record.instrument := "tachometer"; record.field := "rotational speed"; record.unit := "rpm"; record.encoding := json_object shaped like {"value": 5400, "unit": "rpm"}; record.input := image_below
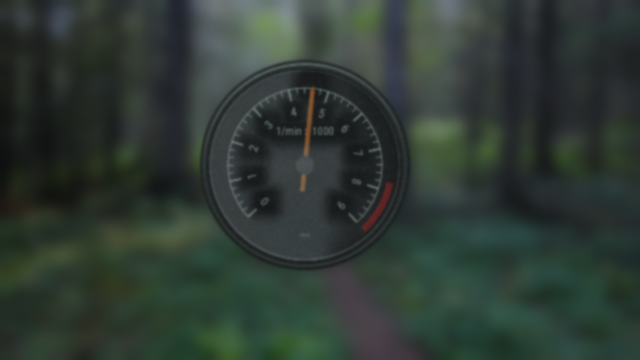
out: {"value": 4600, "unit": "rpm"}
